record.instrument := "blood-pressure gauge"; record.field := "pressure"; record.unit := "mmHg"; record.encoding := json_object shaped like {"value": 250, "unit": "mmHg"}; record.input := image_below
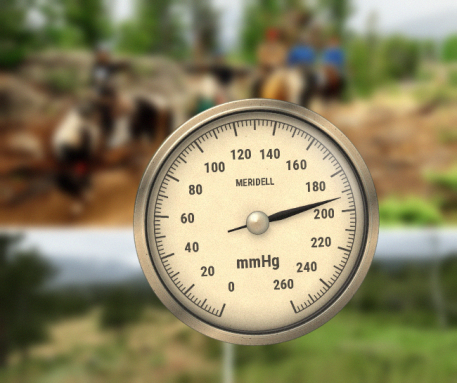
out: {"value": 192, "unit": "mmHg"}
